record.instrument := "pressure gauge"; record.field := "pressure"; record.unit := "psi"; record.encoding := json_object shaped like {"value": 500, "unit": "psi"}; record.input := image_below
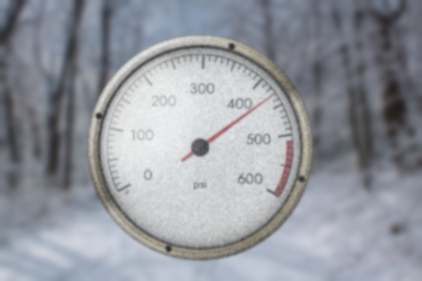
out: {"value": 430, "unit": "psi"}
